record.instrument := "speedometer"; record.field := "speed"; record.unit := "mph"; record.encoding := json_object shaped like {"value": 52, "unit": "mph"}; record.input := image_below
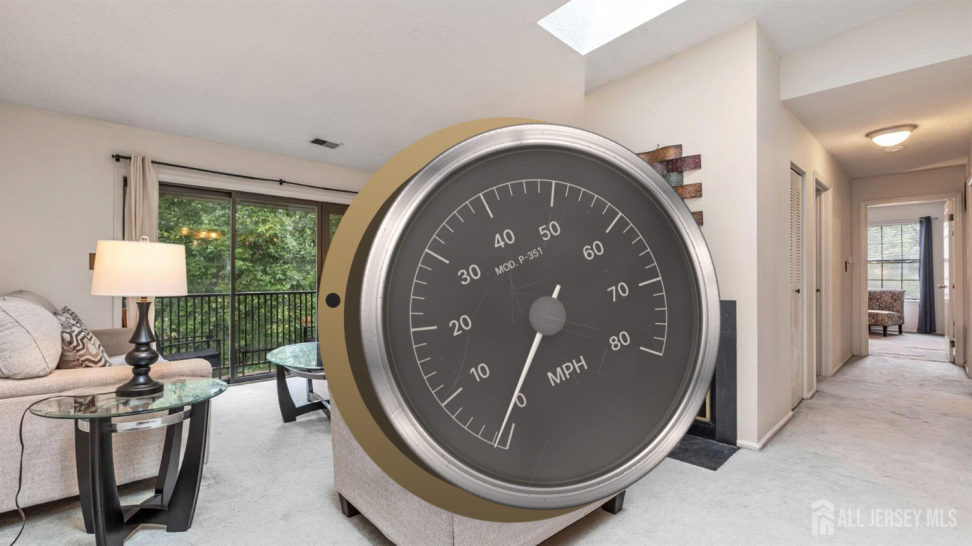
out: {"value": 2, "unit": "mph"}
